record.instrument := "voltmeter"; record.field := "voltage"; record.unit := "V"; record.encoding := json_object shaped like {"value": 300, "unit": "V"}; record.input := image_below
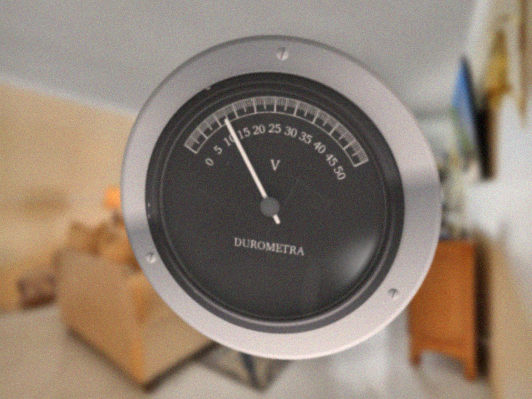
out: {"value": 12.5, "unit": "V"}
